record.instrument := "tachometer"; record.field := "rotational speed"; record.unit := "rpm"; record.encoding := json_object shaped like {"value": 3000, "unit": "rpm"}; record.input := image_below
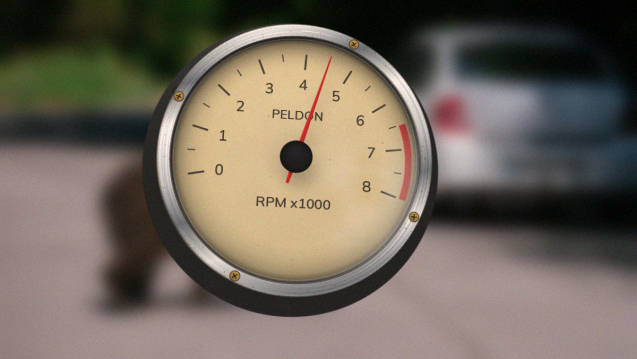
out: {"value": 4500, "unit": "rpm"}
